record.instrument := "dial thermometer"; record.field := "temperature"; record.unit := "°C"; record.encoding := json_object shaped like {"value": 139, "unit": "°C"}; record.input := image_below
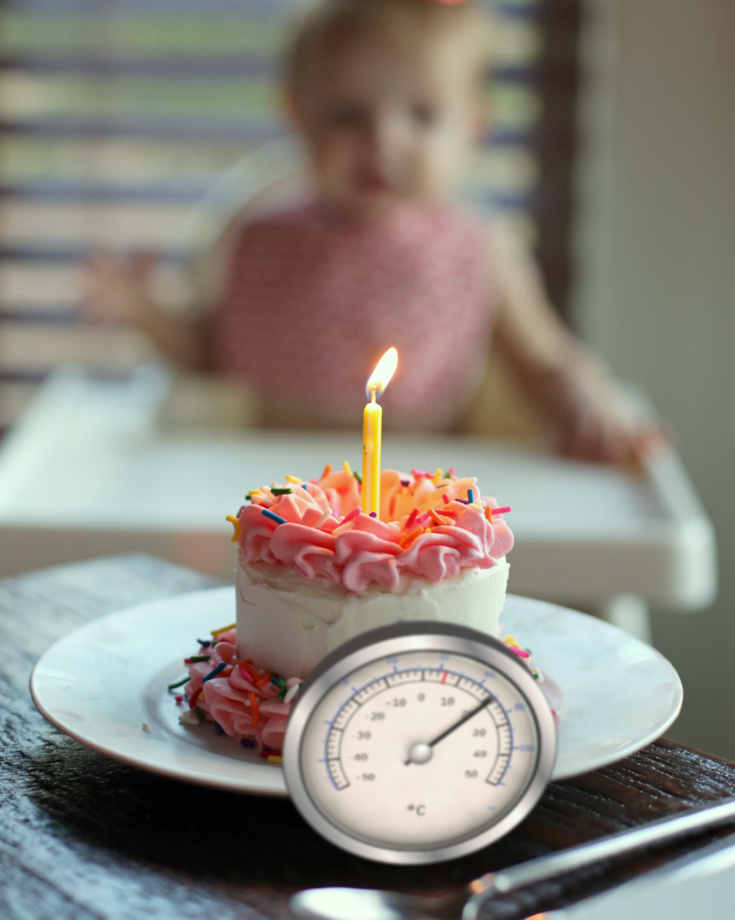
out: {"value": 20, "unit": "°C"}
